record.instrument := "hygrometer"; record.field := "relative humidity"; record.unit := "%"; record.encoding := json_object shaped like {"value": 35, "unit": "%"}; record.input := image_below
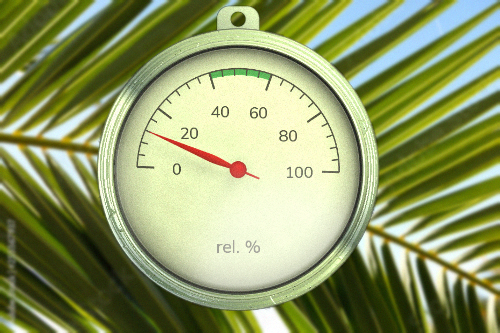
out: {"value": 12, "unit": "%"}
